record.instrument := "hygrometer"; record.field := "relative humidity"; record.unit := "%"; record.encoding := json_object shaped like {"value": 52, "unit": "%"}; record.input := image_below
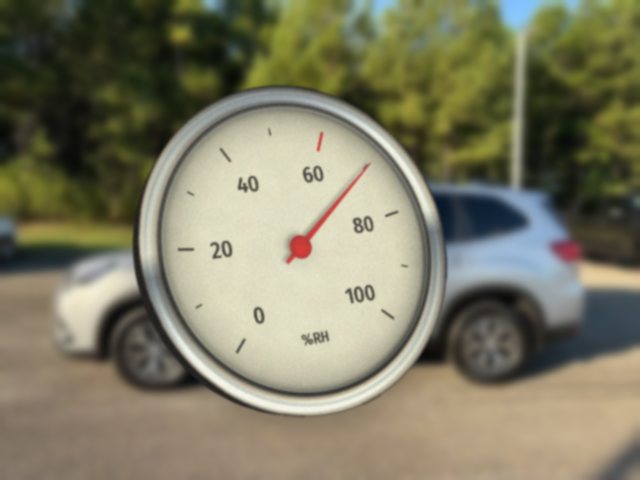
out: {"value": 70, "unit": "%"}
